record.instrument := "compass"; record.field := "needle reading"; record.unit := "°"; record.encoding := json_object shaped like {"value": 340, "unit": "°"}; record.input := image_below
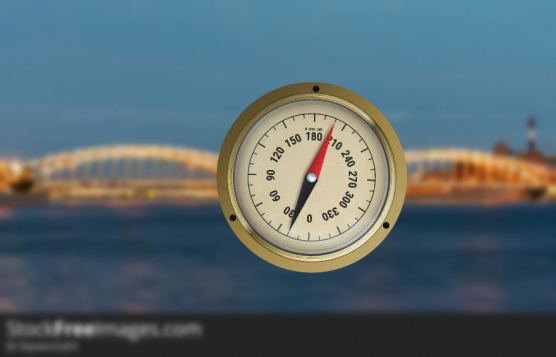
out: {"value": 200, "unit": "°"}
